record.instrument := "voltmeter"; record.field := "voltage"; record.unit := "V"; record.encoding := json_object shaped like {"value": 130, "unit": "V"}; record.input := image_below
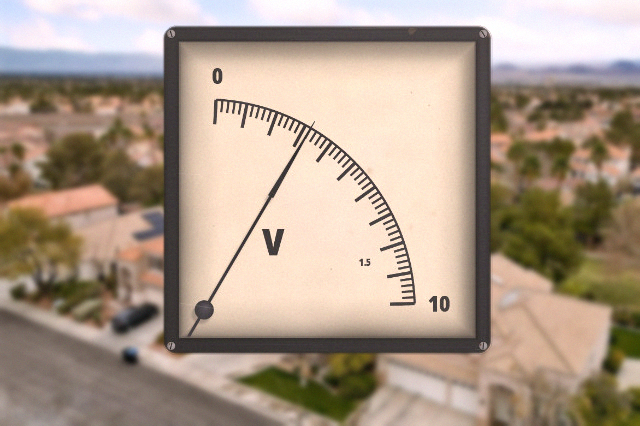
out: {"value": 3.2, "unit": "V"}
